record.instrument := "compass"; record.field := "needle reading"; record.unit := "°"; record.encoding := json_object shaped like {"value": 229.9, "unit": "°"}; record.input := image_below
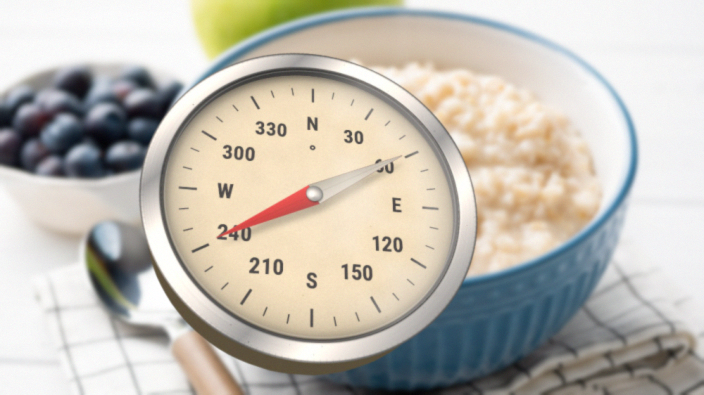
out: {"value": 240, "unit": "°"}
